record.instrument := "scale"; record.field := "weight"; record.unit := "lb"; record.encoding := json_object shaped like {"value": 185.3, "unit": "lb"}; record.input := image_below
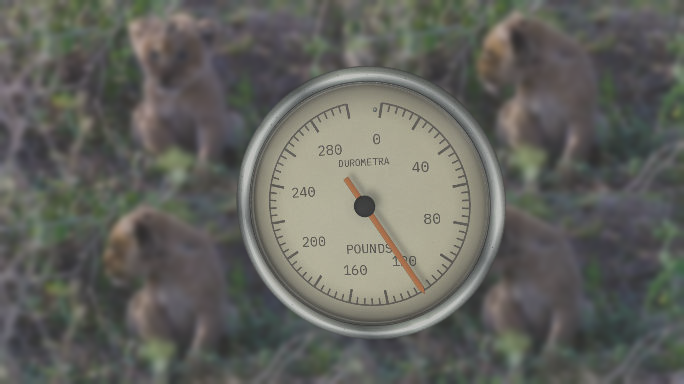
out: {"value": 120, "unit": "lb"}
